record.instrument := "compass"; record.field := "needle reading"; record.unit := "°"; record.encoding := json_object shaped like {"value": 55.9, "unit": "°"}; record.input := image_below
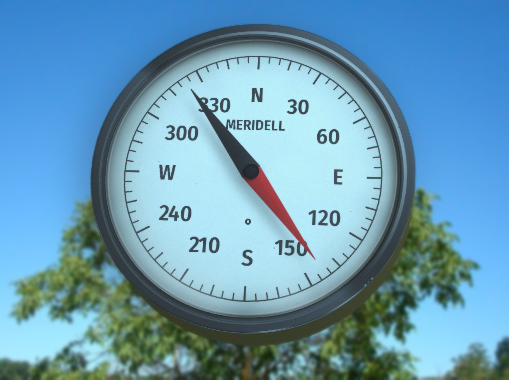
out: {"value": 142.5, "unit": "°"}
